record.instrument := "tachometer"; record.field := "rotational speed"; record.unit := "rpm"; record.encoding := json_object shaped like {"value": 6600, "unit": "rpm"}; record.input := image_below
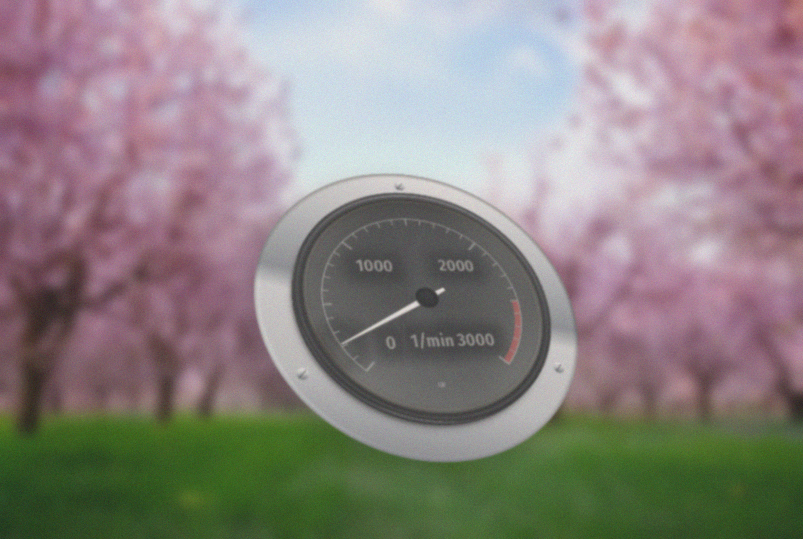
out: {"value": 200, "unit": "rpm"}
